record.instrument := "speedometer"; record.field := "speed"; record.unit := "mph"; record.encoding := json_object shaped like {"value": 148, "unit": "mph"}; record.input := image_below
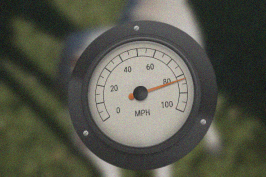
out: {"value": 82.5, "unit": "mph"}
